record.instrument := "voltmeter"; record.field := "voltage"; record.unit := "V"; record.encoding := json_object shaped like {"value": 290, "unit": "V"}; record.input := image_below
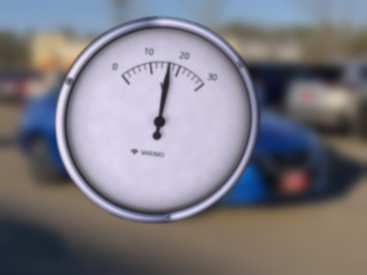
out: {"value": 16, "unit": "V"}
